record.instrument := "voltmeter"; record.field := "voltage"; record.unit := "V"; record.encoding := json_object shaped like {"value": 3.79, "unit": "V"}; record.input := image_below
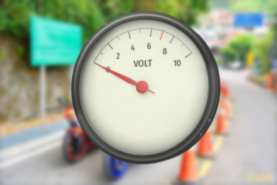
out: {"value": 0, "unit": "V"}
